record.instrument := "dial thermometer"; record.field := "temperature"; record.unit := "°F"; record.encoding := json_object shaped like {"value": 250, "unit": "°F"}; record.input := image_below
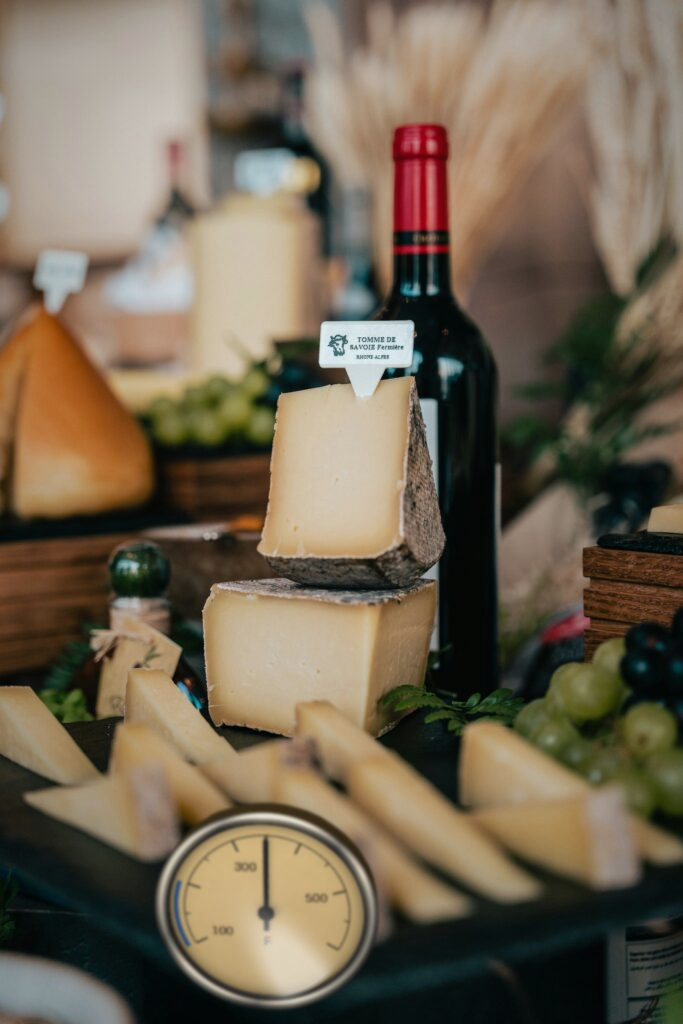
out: {"value": 350, "unit": "°F"}
